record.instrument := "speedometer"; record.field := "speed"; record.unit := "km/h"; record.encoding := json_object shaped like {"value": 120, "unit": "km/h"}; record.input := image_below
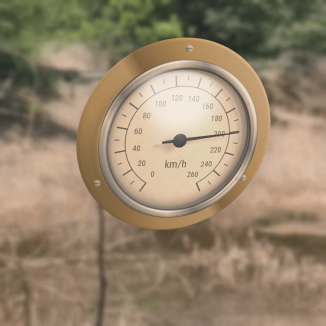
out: {"value": 200, "unit": "km/h"}
